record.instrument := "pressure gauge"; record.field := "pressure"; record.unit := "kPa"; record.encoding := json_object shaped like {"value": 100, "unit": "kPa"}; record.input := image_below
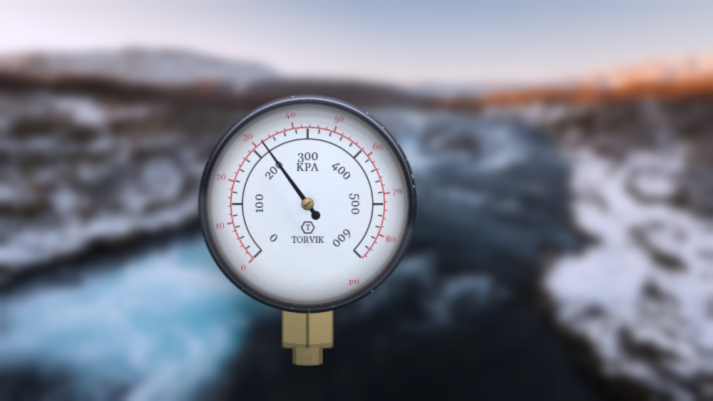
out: {"value": 220, "unit": "kPa"}
